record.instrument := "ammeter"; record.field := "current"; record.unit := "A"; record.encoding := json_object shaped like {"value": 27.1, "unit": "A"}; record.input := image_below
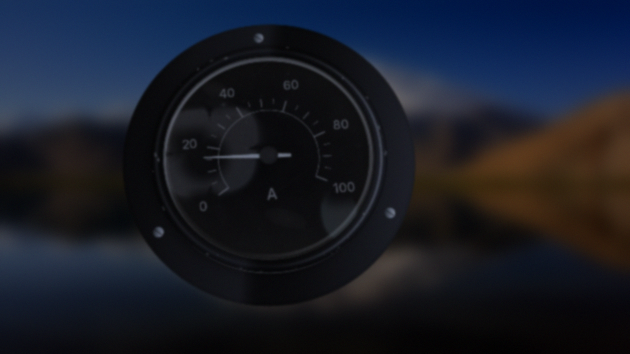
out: {"value": 15, "unit": "A"}
